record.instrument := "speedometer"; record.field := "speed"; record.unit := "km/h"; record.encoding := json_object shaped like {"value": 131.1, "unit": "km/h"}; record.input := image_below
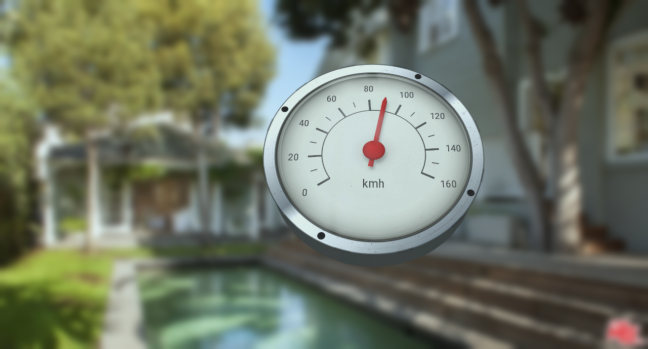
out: {"value": 90, "unit": "km/h"}
